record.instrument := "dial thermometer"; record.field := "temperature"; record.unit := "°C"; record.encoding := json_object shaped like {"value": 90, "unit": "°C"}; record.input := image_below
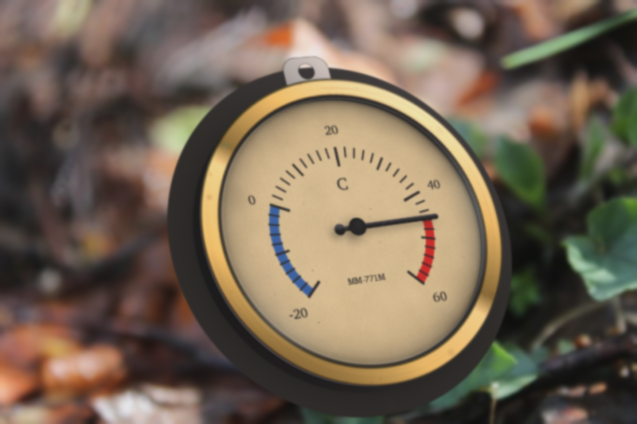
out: {"value": 46, "unit": "°C"}
